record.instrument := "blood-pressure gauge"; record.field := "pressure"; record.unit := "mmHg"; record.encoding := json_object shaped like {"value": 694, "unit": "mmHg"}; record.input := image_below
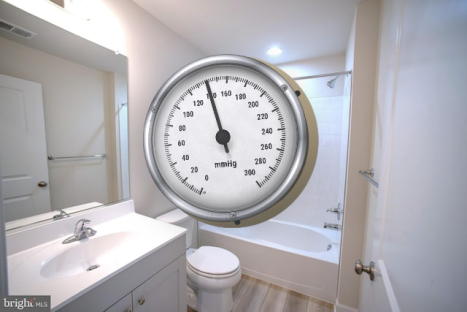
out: {"value": 140, "unit": "mmHg"}
